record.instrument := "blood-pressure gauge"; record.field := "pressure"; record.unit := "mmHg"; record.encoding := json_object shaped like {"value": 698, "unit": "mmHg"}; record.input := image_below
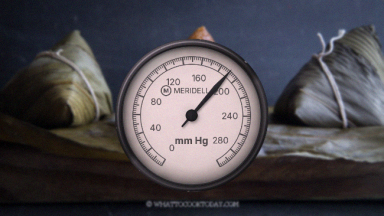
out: {"value": 190, "unit": "mmHg"}
